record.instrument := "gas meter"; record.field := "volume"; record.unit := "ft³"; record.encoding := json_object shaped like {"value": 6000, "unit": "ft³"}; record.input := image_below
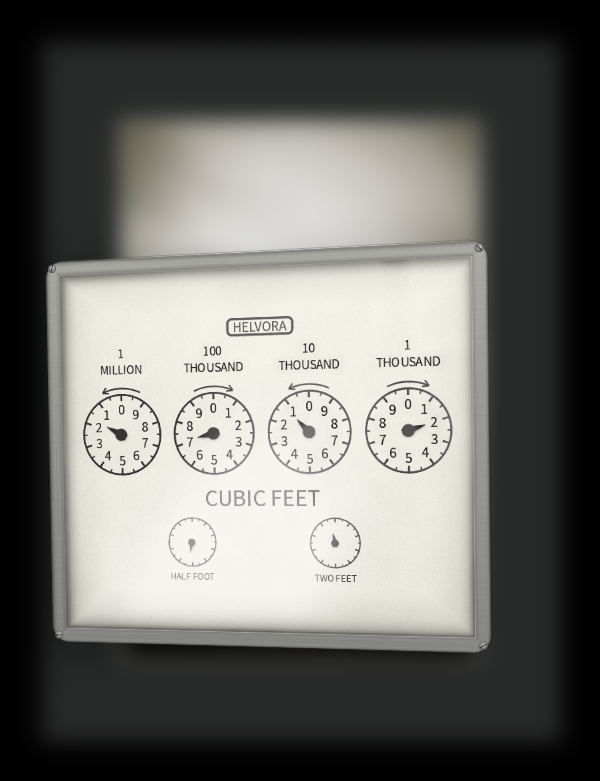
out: {"value": 171200, "unit": "ft³"}
